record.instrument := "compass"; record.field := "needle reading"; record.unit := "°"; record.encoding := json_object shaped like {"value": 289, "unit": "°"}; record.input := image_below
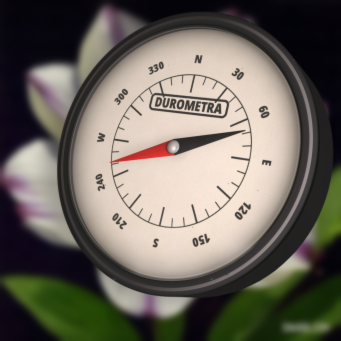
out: {"value": 250, "unit": "°"}
